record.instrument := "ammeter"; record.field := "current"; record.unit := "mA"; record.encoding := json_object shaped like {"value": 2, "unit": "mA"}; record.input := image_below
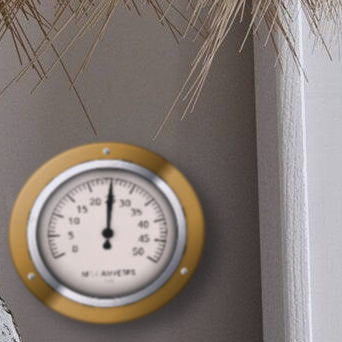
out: {"value": 25, "unit": "mA"}
